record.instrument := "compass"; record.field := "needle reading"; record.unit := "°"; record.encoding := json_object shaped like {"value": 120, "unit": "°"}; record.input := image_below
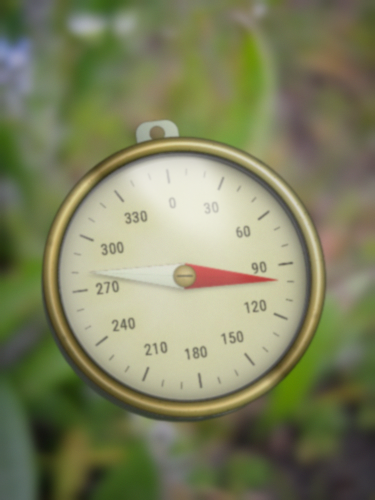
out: {"value": 100, "unit": "°"}
